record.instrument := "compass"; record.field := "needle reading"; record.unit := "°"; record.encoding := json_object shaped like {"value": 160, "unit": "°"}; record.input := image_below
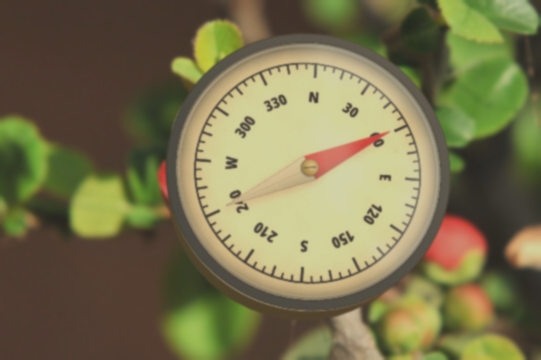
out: {"value": 60, "unit": "°"}
